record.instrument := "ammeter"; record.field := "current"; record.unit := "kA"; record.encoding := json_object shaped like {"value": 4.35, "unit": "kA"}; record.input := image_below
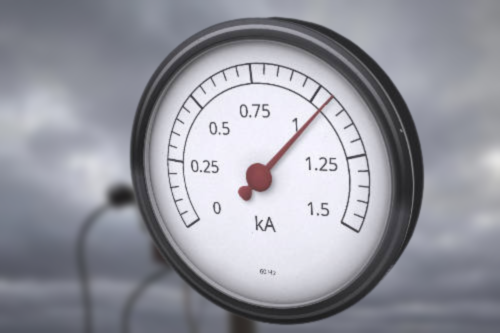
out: {"value": 1.05, "unit": "kA"}
